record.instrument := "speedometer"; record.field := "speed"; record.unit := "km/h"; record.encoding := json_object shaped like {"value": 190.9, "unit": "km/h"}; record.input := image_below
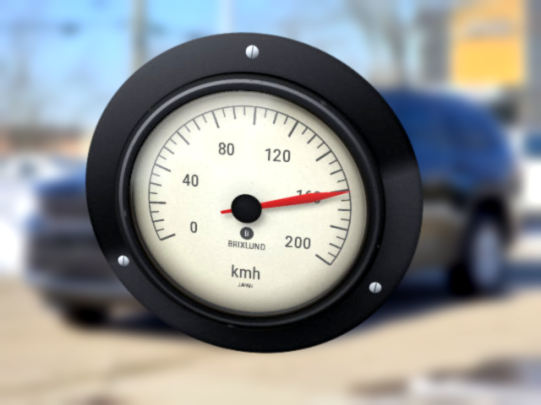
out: {"value": 160, "unit": "km/h"}
